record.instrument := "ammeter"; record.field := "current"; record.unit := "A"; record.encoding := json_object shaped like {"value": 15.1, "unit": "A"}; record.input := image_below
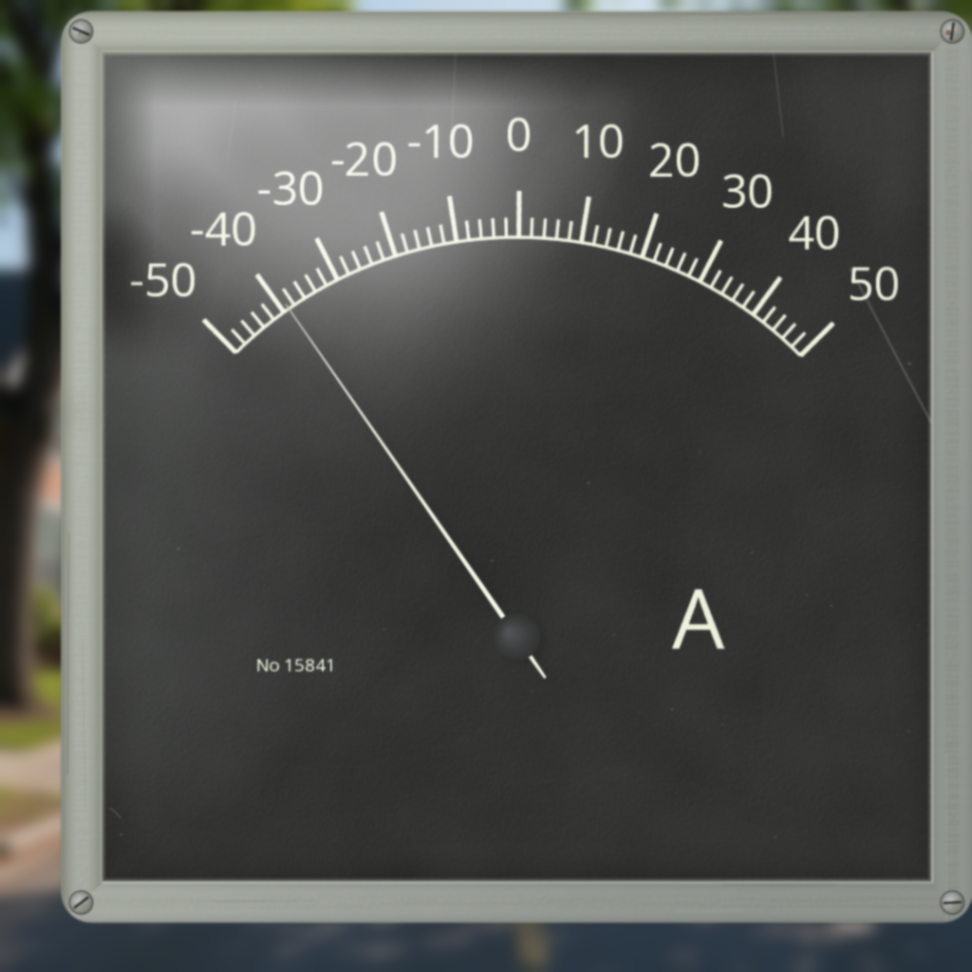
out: {"value": -39, "unit": "A"}
